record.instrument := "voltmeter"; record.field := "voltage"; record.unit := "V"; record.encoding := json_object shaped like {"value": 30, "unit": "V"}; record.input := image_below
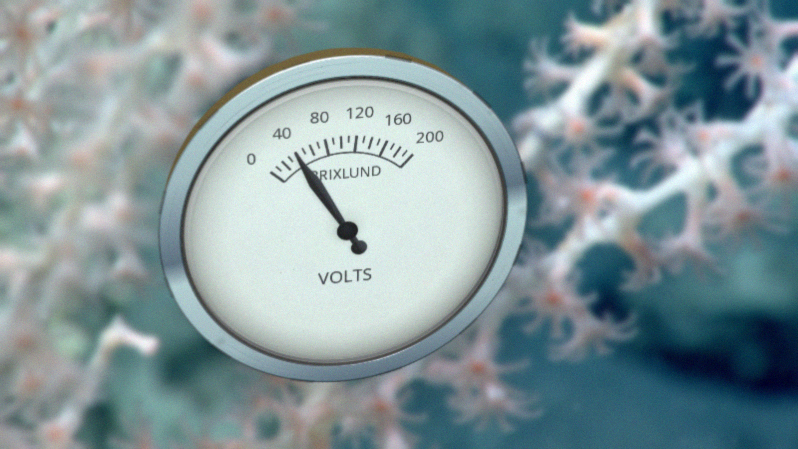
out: {"value": 40, "unit": "V"}
